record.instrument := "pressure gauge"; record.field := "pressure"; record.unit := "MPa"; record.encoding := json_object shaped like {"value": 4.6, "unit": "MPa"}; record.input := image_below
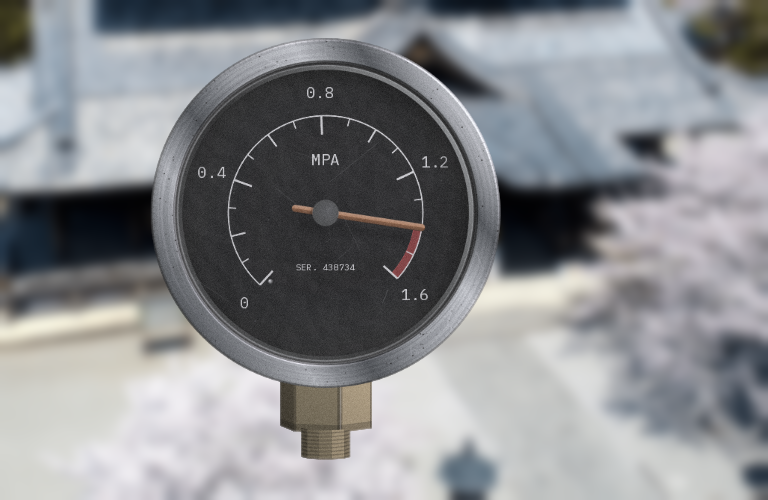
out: {"value": 1.4, "unit": "MPa"}
